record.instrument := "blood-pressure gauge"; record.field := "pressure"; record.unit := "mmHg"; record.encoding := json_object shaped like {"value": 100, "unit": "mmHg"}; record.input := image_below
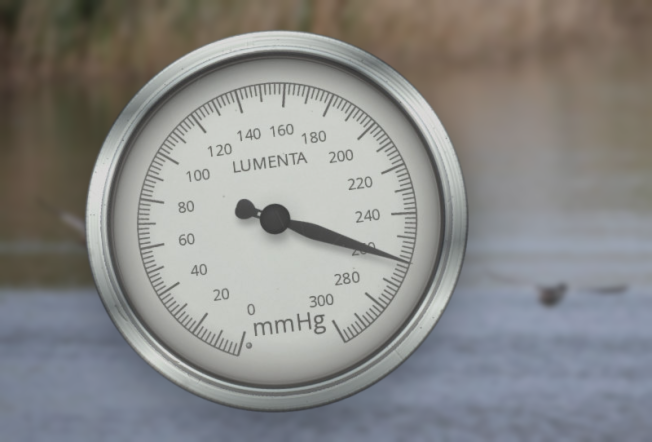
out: {"value": 260, "unit": "mmHg"}
